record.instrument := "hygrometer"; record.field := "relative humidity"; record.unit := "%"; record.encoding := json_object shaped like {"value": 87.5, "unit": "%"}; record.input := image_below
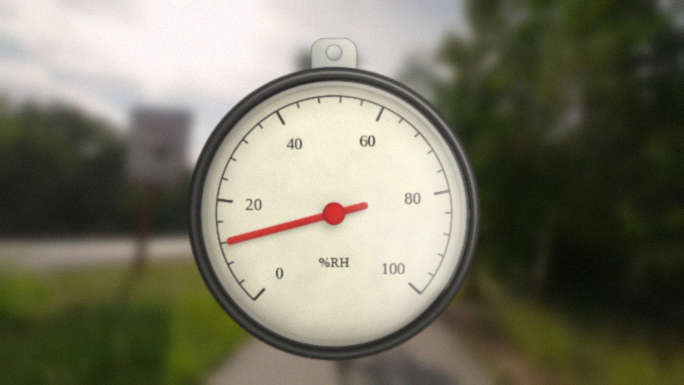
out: {"value": 12, "unit": "%"}
